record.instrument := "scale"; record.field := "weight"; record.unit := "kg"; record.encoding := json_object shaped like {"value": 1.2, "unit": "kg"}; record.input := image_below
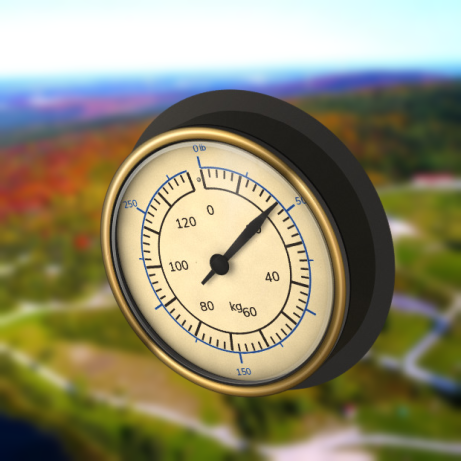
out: {"value": 20, "unit": "kg"}
